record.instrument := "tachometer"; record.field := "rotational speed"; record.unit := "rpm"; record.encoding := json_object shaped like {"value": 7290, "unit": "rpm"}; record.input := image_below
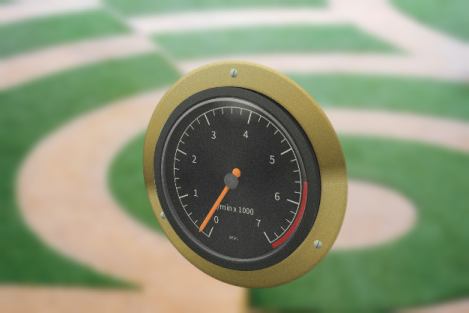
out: {"value": 200, "unit": "rpm"}
